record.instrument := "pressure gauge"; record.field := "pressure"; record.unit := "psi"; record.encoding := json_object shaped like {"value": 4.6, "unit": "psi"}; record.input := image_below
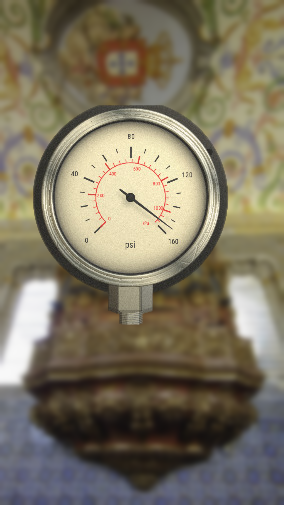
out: {"value": 155, "unit": "psi"}
